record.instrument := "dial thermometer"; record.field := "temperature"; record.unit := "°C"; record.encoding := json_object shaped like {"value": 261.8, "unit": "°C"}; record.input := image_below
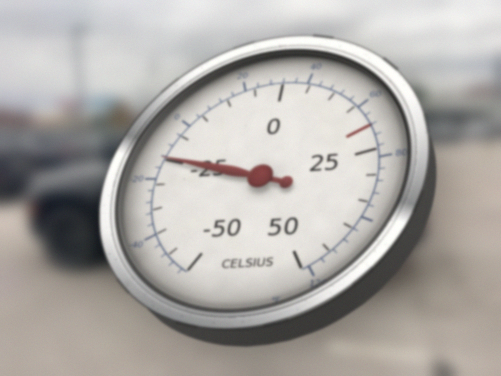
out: {"value": -25, "unit": "°C"}
